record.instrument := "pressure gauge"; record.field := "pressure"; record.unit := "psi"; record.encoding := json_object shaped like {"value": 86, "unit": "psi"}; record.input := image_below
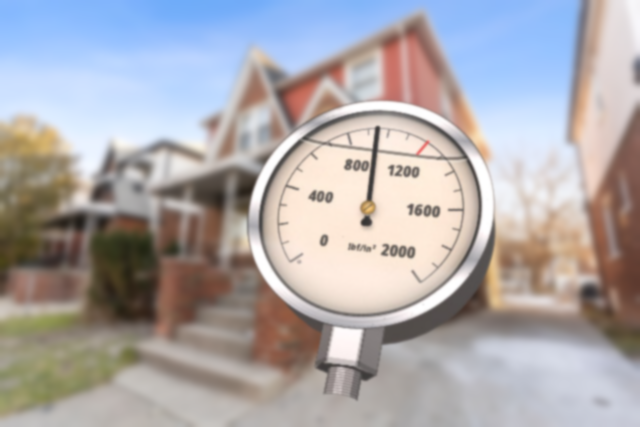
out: {"value": 950, "unit": "psi"}
